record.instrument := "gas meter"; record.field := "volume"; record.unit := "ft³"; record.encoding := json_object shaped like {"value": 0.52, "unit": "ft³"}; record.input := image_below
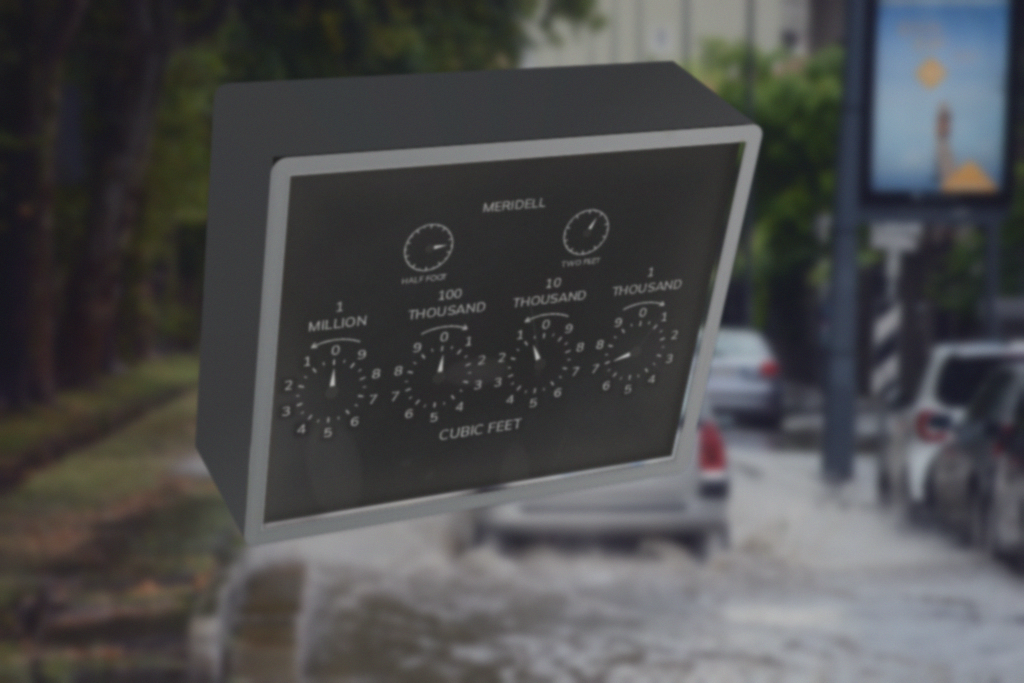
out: {"value": 700, "unit": "ft³"}
